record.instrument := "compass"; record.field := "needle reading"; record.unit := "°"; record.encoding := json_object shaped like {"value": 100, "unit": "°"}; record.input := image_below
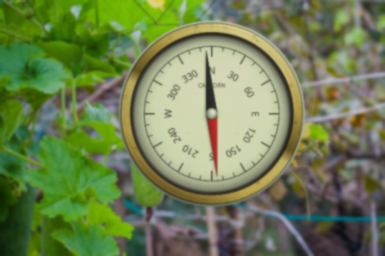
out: {"value": 175, "unit": "°"}
